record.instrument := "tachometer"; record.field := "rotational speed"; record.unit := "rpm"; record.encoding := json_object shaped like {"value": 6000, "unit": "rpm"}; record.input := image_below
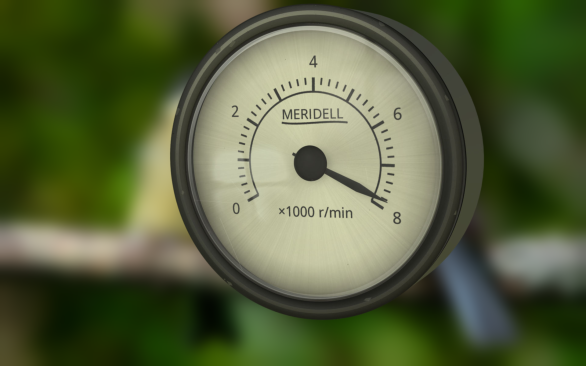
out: {"value": 7800, "unit": "rpm"}
